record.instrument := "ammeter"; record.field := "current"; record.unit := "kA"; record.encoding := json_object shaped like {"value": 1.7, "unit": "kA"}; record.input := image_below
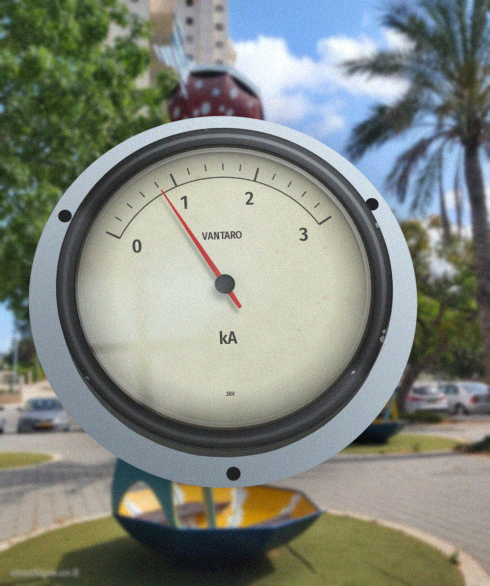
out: {"value": 0.8, "unit": "kA"}
